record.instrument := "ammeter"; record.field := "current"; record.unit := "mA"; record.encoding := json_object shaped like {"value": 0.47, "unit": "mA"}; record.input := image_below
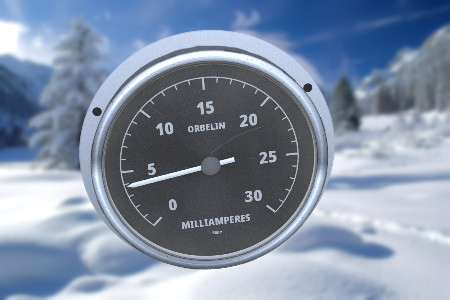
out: {"value": 4, "unit": "mA"}
